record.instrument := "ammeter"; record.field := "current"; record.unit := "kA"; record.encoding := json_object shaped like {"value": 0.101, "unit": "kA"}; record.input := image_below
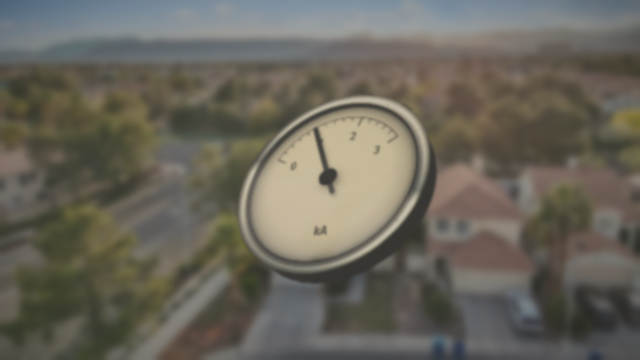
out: {"value": 1, "unit": "kA"}
